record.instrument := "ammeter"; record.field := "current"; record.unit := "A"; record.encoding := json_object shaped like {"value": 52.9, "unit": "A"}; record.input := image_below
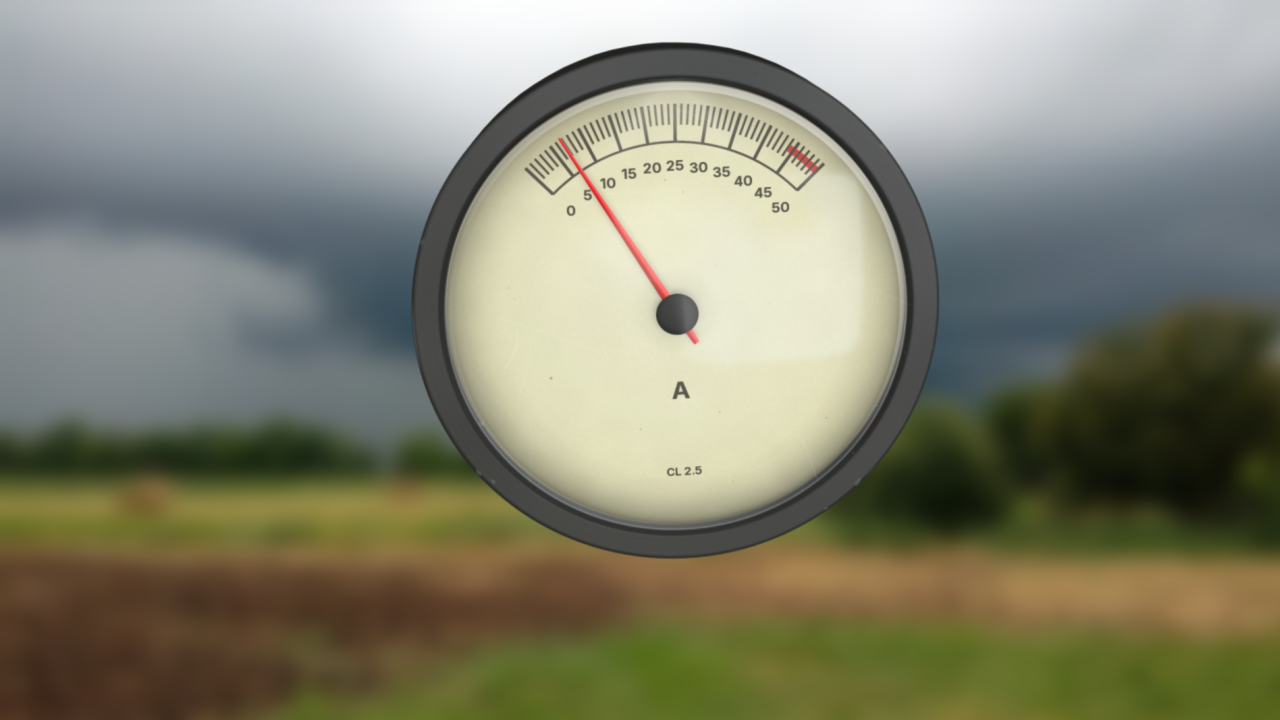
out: {"value": 7, "unit": "A"}
